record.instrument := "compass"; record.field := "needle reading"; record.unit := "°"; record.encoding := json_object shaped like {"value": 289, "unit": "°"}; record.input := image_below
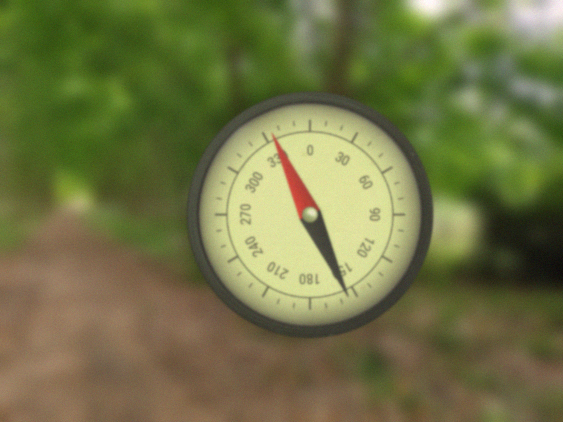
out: {"value": 335, "unit": "°"}
